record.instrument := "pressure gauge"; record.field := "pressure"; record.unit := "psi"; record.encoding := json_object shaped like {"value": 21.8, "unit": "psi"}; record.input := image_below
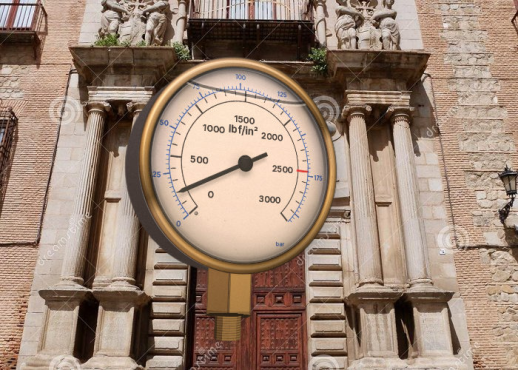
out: {"value": 200, "unit": "psi"}
